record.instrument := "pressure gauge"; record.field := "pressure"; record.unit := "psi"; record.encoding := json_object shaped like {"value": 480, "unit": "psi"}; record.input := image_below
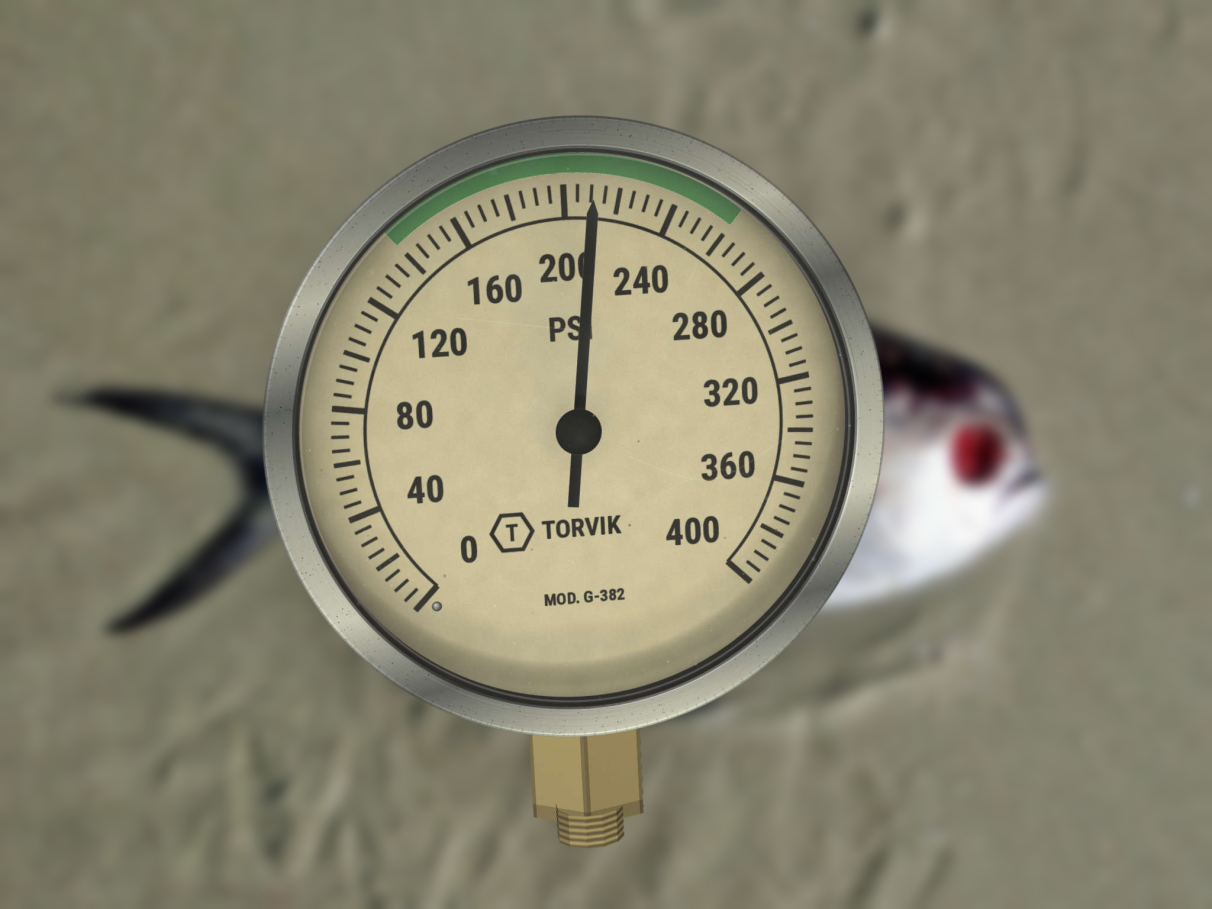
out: {"value": 210, "unit": "psi"}
